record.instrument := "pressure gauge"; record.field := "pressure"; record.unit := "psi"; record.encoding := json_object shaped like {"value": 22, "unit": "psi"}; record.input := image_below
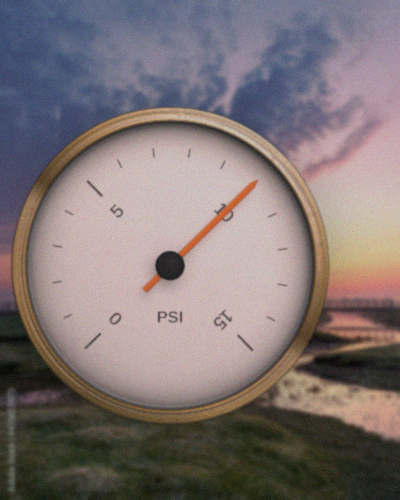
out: {"value": 10, "unit": "psi"}
